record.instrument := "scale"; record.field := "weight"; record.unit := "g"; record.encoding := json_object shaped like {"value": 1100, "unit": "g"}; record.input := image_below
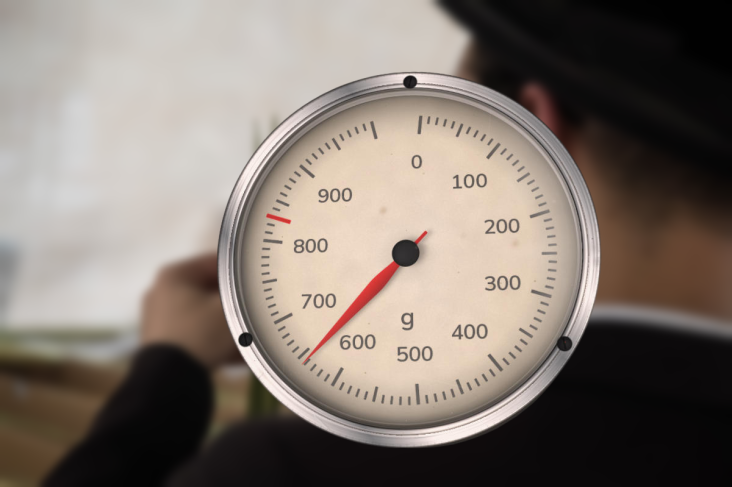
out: {"value": 640, "unit": "g"}
